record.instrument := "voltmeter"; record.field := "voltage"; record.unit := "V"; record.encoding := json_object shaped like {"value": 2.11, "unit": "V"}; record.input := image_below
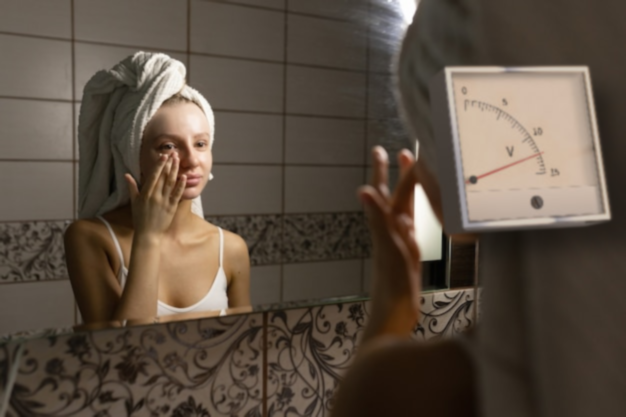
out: {"value": 12.5, "unit": "V"}
